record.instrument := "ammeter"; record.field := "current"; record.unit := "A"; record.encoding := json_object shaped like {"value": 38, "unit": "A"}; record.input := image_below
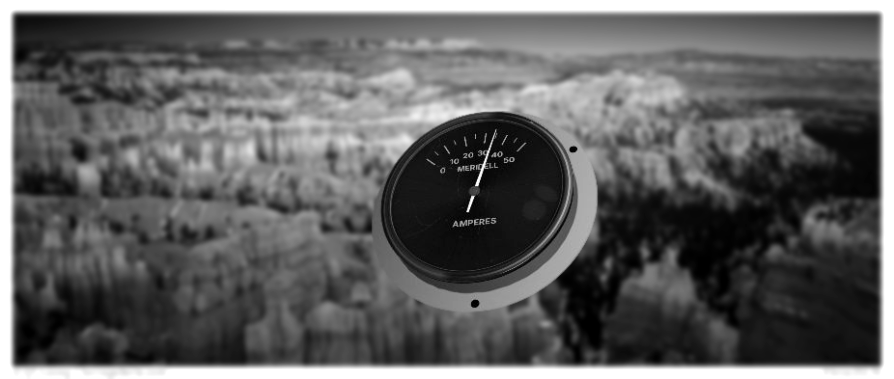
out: {"value": 35, "unit": "A"}
